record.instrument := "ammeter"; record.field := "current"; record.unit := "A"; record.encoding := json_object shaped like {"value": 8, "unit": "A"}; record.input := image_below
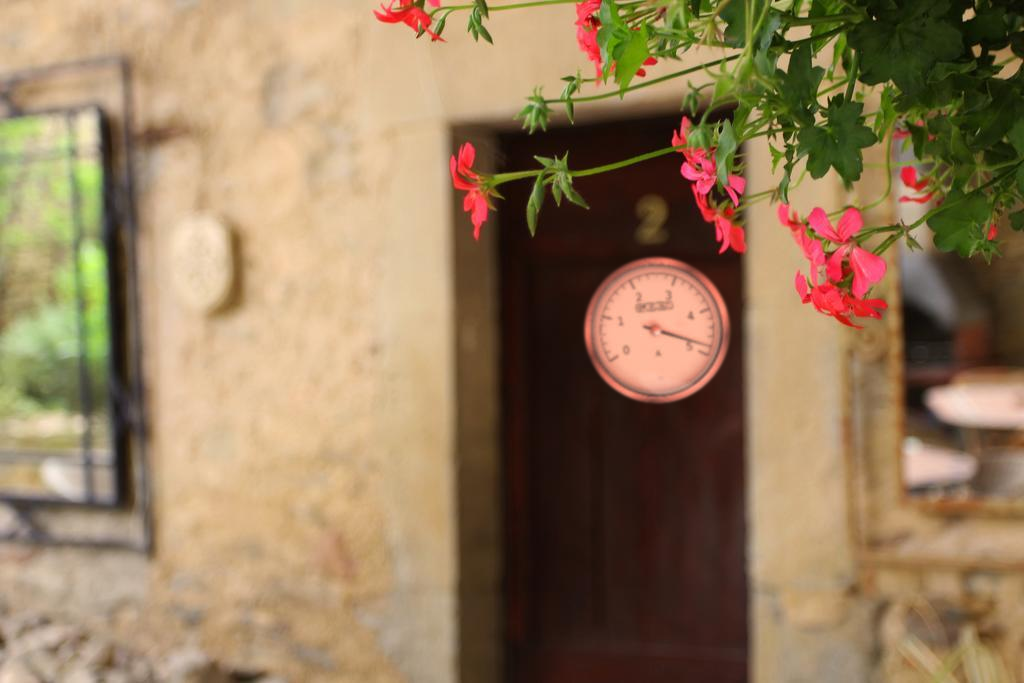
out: {"value": 4.8, "unit": "A"}
